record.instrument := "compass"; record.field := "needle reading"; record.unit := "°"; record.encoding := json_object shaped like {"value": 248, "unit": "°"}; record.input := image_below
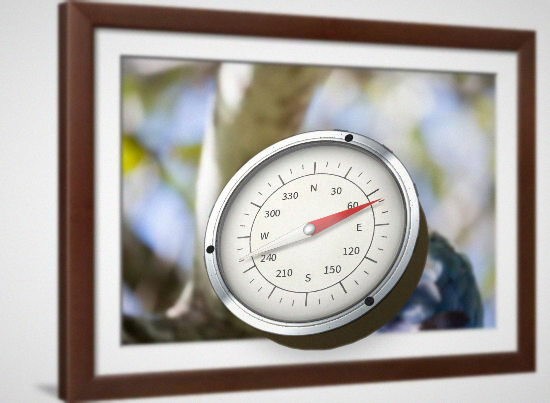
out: {"value": 70, "unit": "°"}
